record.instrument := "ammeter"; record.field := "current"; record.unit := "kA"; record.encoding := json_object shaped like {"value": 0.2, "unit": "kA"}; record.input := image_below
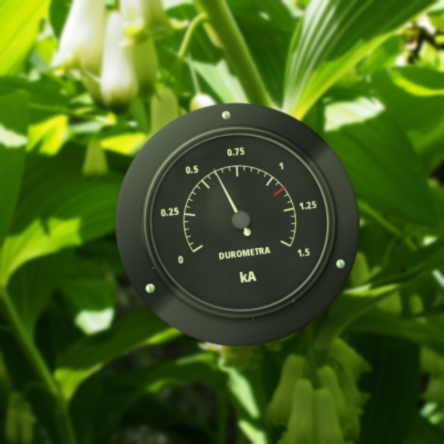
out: {"value": 0.6, "unit": "kA"}
